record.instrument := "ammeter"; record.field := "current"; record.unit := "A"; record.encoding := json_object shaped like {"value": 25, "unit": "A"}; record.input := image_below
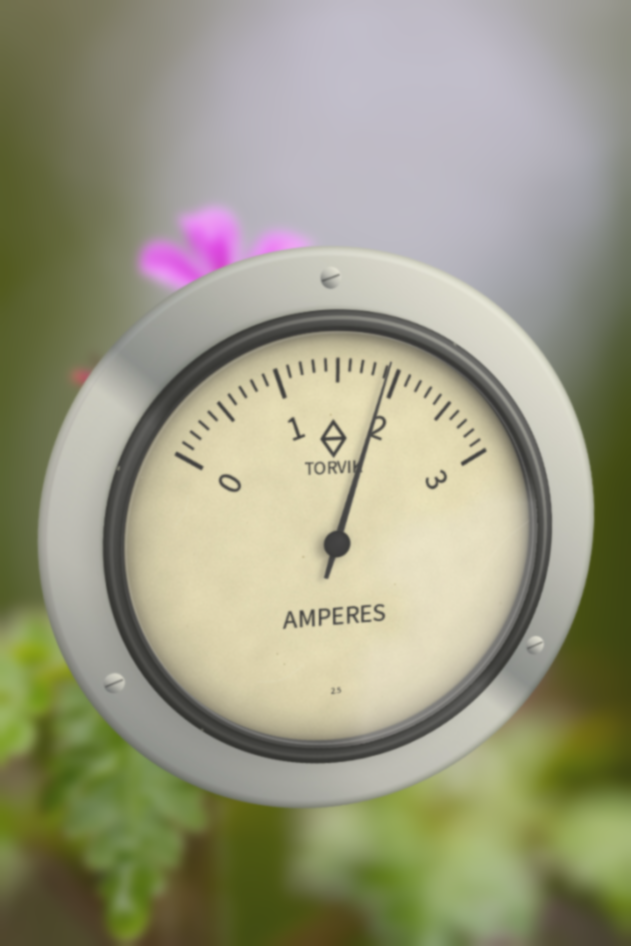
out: {"value": 1.9, "unit": "A"}
